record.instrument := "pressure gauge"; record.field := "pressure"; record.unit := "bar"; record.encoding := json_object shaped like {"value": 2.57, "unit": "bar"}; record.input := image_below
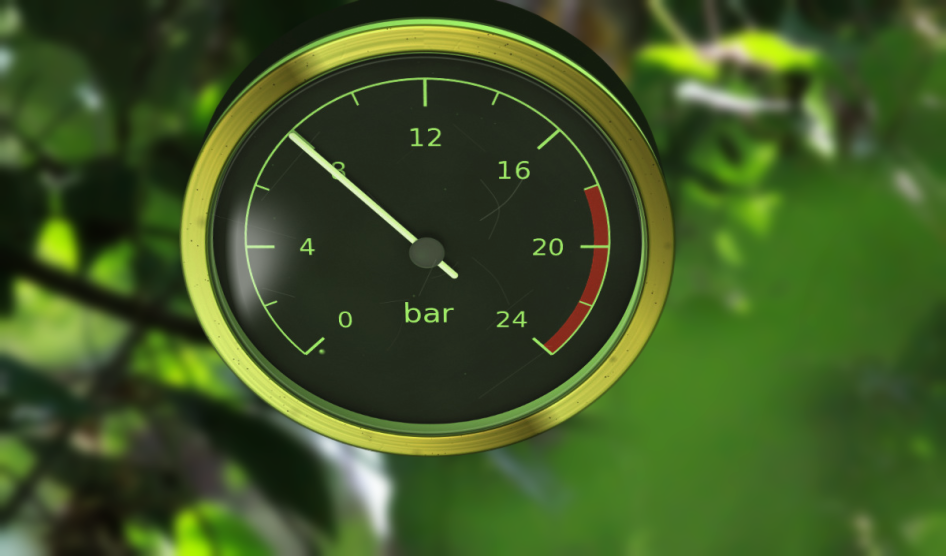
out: {"value": 8, "unit": "bar"}
